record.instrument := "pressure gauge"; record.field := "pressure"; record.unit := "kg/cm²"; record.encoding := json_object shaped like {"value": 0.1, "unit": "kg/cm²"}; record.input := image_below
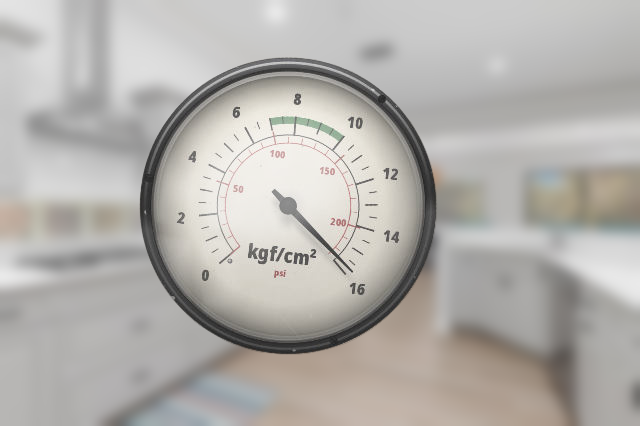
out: {"value": 15.75, "unit": "kg/cm²"}
